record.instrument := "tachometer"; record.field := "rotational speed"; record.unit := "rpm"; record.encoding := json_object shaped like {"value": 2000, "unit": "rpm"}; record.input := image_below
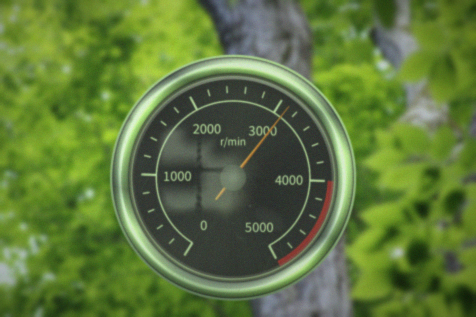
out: {"value": 3100, "unit": "rpm"}
